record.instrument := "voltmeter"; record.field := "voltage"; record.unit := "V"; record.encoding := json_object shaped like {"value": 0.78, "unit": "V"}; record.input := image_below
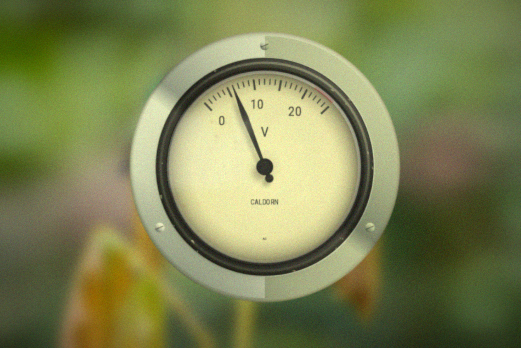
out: {"value": 6, "unit": "V"}
